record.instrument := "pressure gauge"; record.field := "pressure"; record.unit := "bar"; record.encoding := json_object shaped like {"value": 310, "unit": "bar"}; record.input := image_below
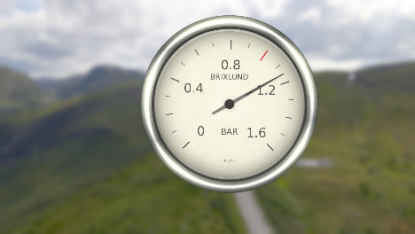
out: {"value": 1.15, "unit": "bar"}
